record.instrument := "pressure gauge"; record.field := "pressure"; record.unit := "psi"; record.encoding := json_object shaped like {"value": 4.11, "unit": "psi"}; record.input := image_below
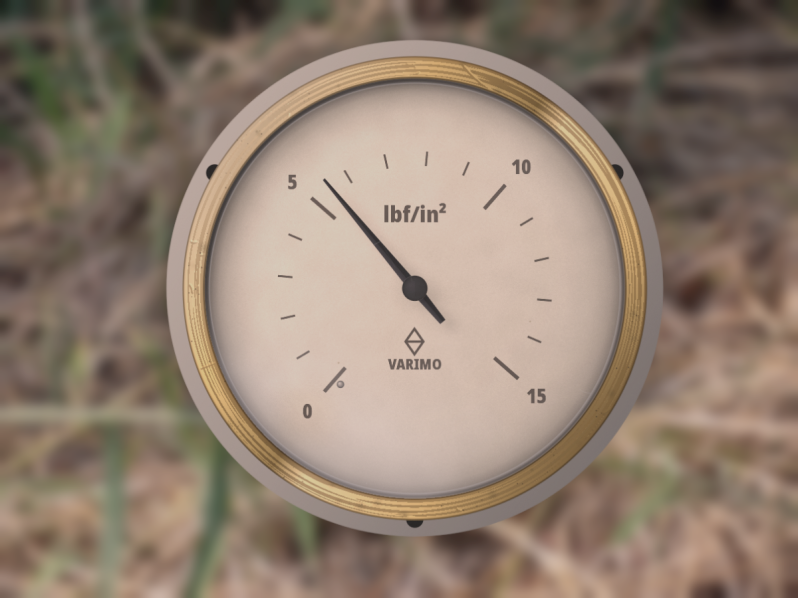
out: {"value": 5.5, "unit": "psi"}
